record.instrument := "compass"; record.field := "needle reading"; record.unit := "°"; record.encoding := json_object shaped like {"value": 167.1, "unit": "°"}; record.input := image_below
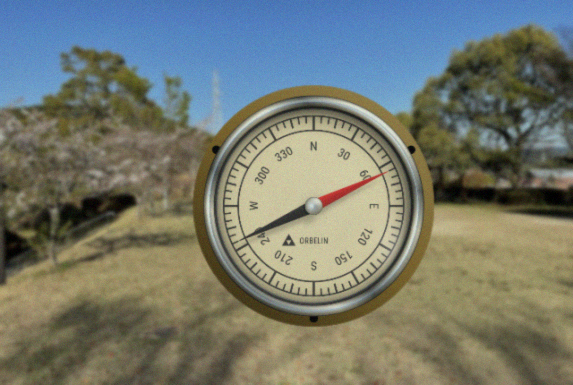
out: {"value": 65, "unit": "°"}
